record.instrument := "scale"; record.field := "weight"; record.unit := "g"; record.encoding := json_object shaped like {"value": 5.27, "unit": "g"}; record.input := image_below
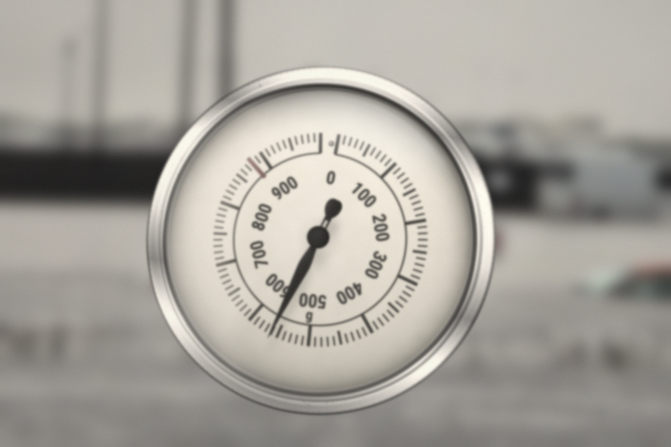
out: {"value": 560, "unit": "g"}
